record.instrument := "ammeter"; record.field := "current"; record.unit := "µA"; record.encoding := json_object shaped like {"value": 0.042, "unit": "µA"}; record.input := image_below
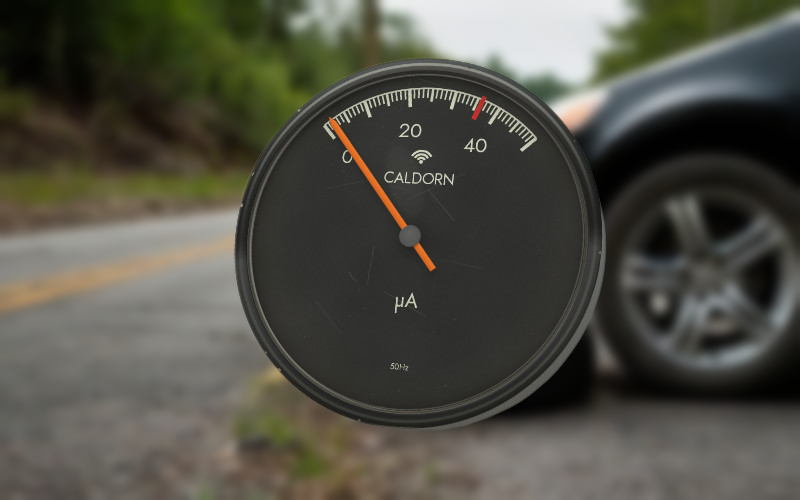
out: {"value": 2, "unit": "µA"}
